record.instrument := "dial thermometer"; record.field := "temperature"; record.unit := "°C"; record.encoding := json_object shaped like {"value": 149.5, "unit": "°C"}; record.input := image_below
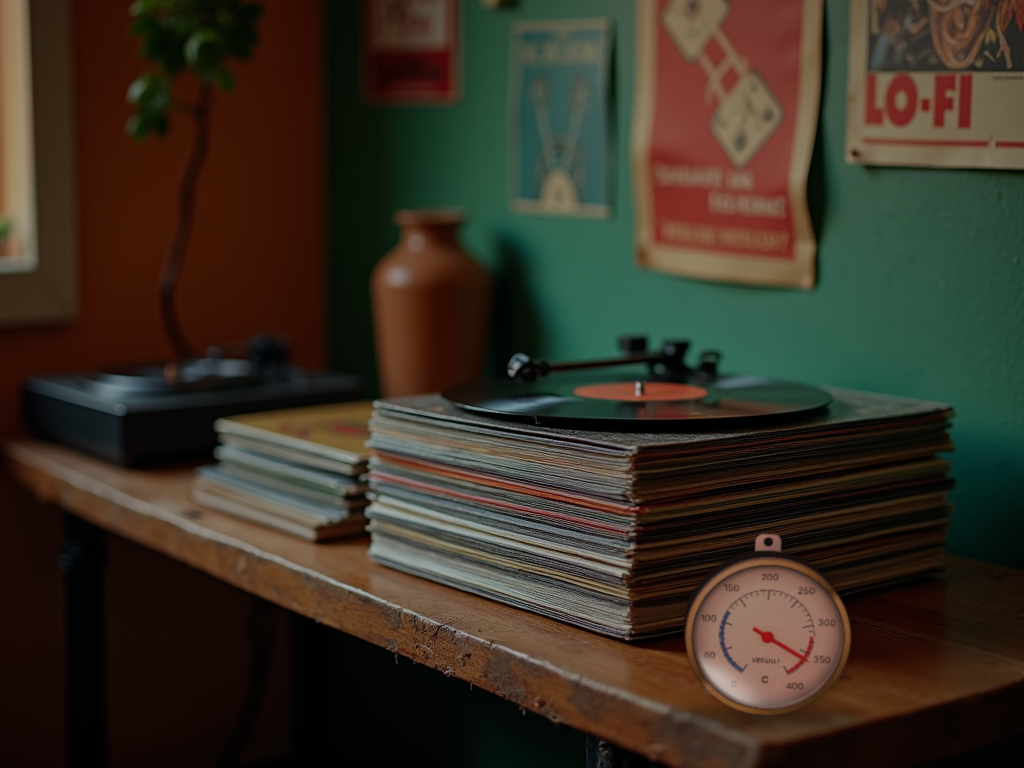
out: {"value": 360, "unit": "°C"}
